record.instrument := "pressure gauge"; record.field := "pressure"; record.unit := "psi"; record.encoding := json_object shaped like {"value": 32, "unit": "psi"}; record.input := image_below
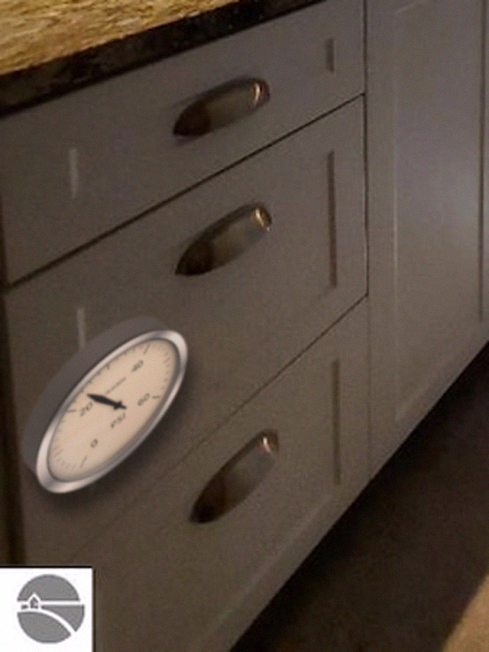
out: {"value": 24, "unit": "psi"}
